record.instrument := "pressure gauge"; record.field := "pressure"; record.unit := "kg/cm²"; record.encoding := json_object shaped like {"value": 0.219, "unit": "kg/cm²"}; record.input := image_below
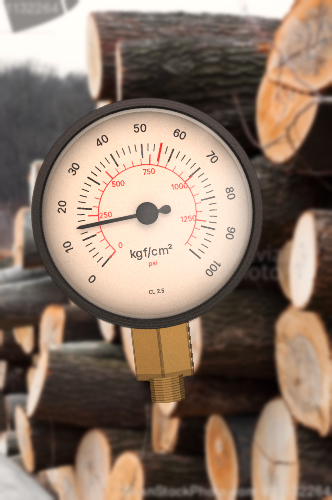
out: {"value": 14, "unit": "kg/cm²"}
